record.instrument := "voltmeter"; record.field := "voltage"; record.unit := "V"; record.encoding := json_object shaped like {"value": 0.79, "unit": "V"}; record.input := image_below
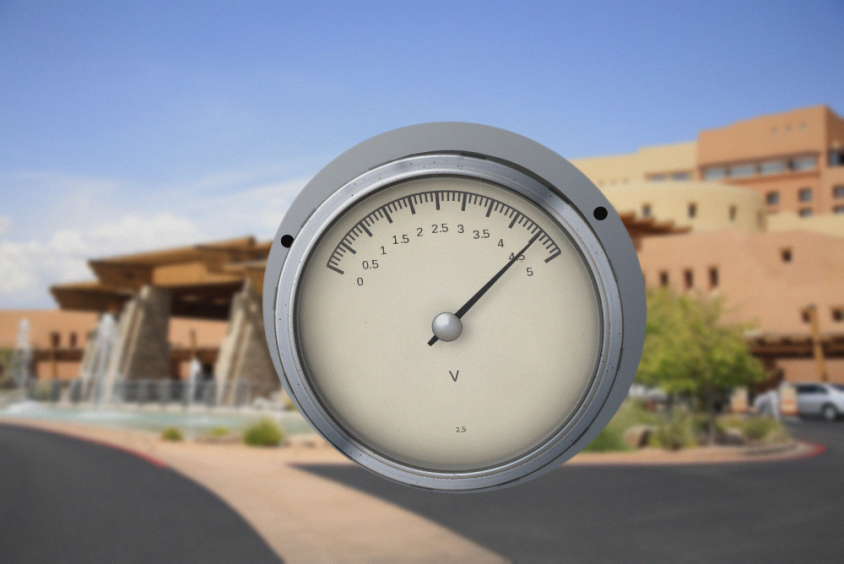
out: {"value": 4.5, "unit": "V"}
